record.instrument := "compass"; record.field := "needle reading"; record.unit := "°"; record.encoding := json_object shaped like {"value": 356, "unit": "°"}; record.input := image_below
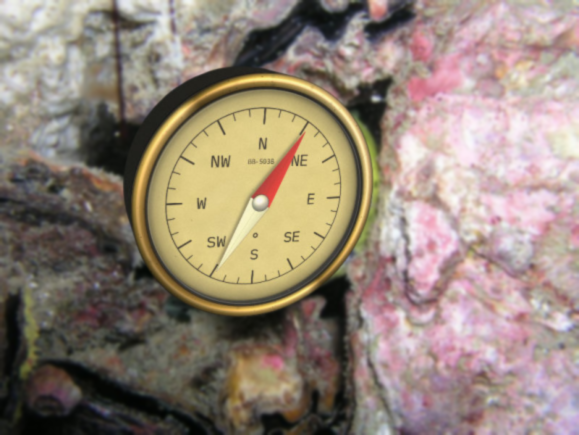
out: {"value": 30, "unit": "°"}
